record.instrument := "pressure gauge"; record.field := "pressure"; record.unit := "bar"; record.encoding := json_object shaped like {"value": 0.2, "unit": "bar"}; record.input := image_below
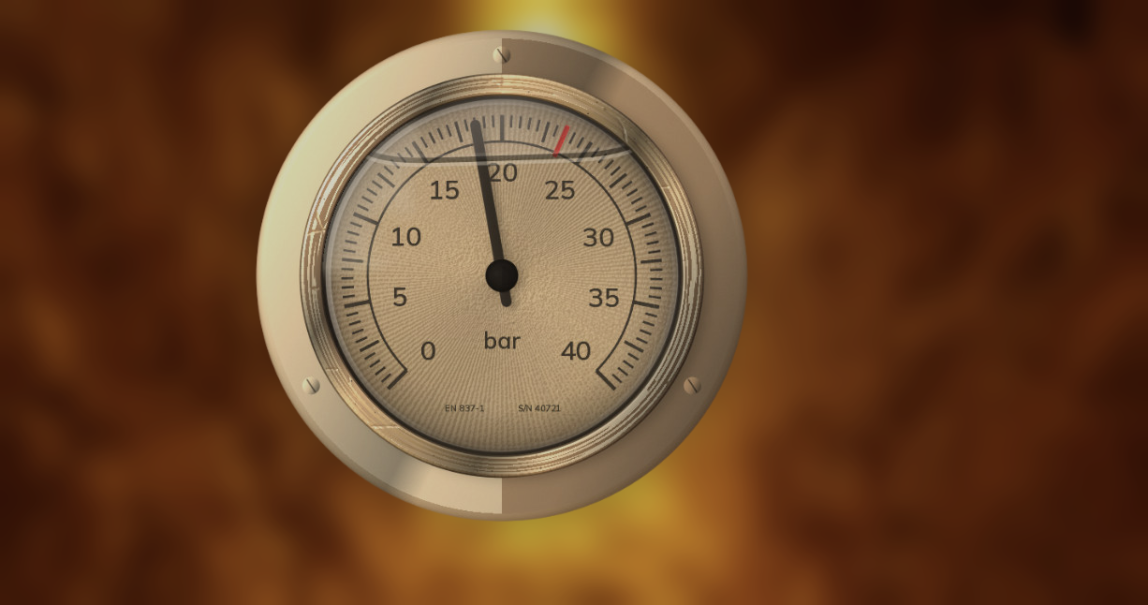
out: {"value": 18.5, "unit": "bar"}
